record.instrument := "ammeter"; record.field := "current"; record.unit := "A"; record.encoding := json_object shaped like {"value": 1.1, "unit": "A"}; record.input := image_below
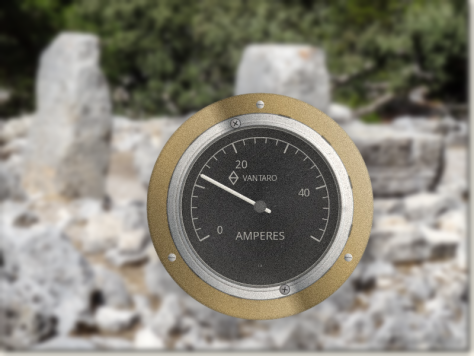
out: {"value": 12, "unit": "A"}
